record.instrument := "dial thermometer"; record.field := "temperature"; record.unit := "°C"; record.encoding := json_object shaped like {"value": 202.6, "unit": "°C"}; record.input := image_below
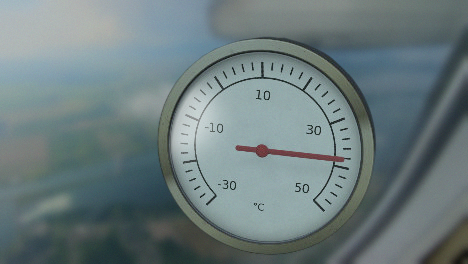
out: {"value": 38, "unit": "°C"}
